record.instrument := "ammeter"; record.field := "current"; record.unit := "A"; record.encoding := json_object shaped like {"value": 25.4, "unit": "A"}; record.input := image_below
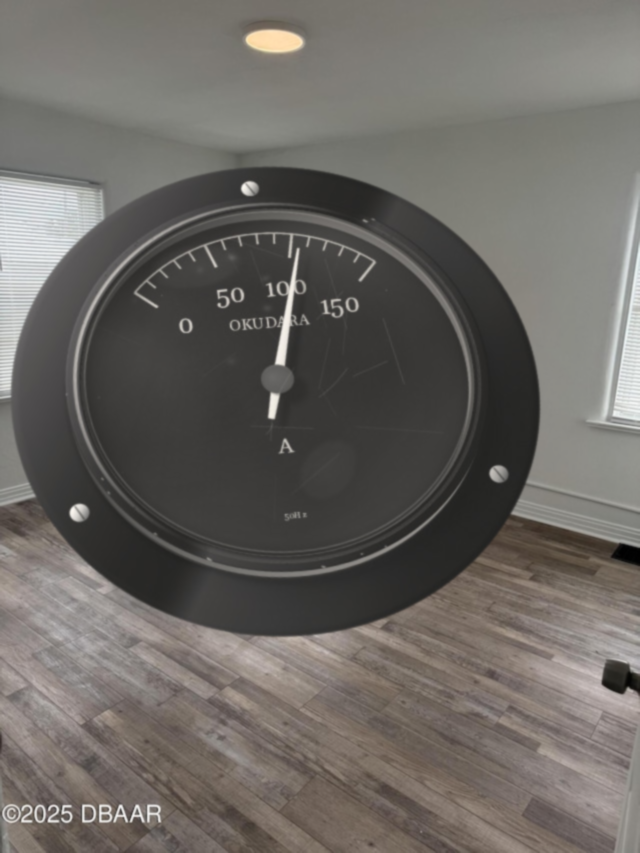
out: {"value": 105, "unit": "A"}
